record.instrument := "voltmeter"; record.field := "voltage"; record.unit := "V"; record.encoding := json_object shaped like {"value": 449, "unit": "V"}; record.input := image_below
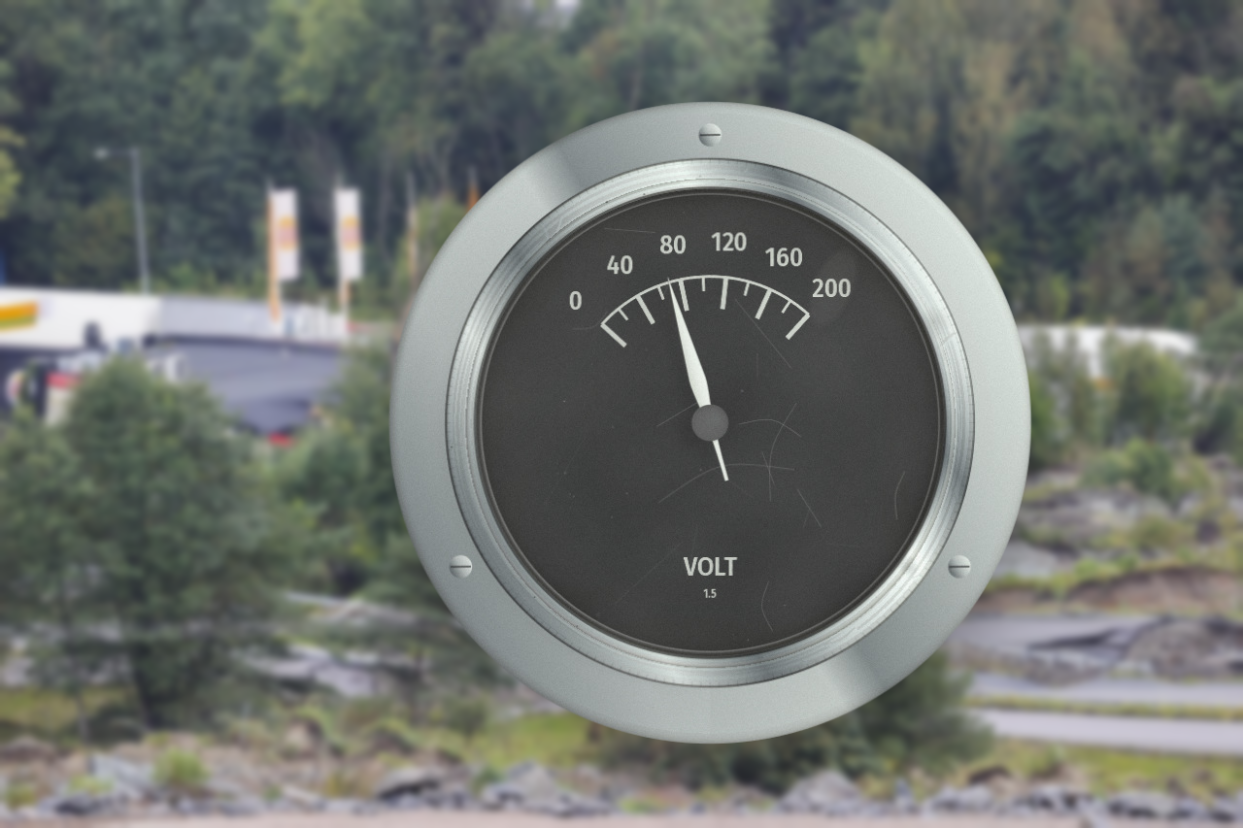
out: {"value": 70, "unit": "V"}
